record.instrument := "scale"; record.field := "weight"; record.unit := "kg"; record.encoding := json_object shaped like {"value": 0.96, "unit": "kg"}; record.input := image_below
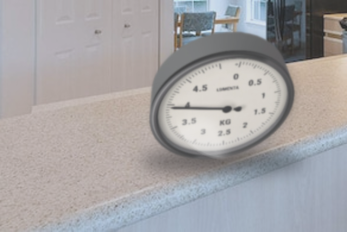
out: {"value": 4, "unit": "kg"}
